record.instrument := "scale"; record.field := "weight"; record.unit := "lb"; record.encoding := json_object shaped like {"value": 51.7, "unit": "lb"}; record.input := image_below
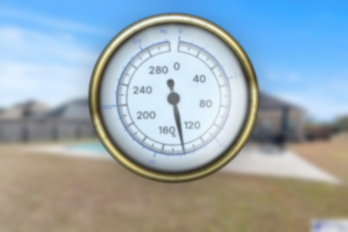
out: {"value": 140, "unit": "lb"}
